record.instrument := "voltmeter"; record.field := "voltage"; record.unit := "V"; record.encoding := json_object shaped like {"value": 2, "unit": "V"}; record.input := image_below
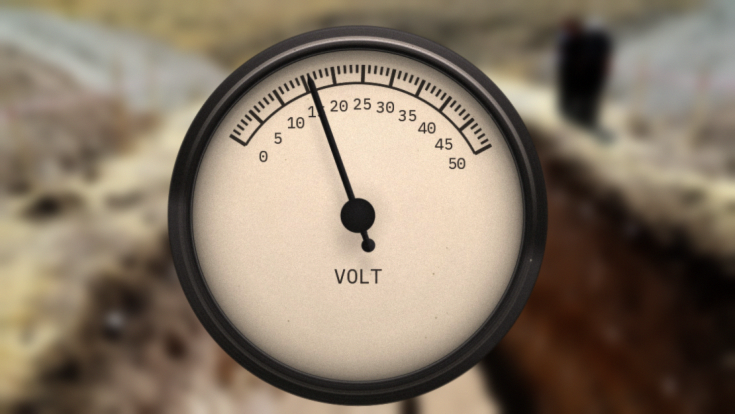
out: {"value": 16, "unit": "V"}
